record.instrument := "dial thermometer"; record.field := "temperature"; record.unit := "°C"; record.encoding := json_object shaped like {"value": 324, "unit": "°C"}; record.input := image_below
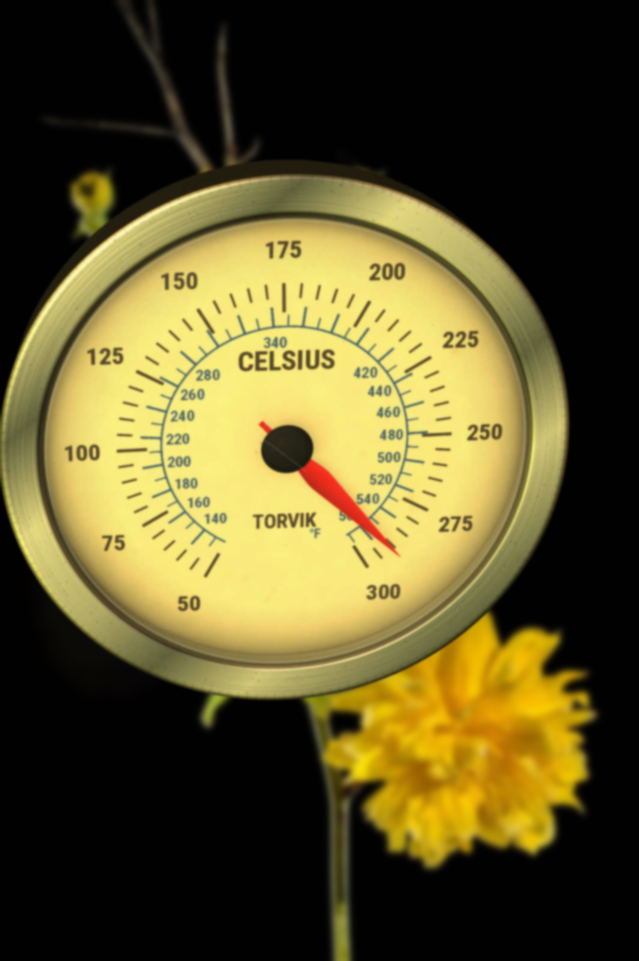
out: {"value": 290, "unit": "°C"}
